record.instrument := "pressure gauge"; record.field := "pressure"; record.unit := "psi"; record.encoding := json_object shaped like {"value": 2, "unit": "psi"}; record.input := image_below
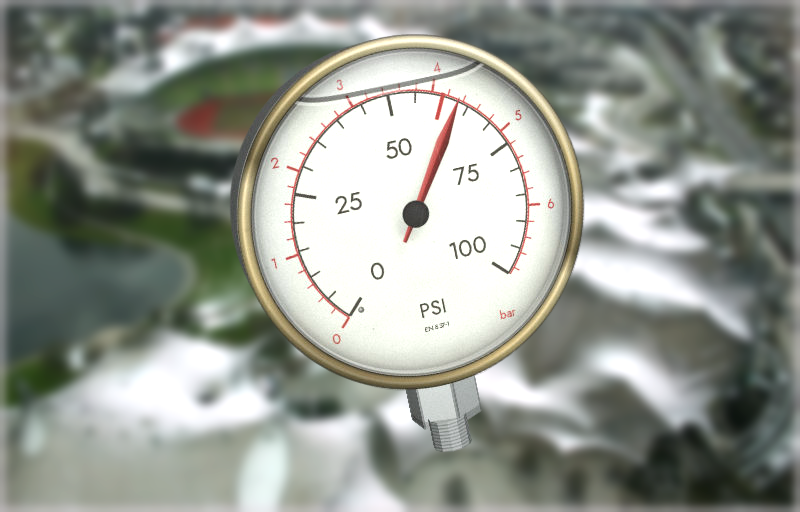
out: {"value": 62.5, "unit": "psi"}
